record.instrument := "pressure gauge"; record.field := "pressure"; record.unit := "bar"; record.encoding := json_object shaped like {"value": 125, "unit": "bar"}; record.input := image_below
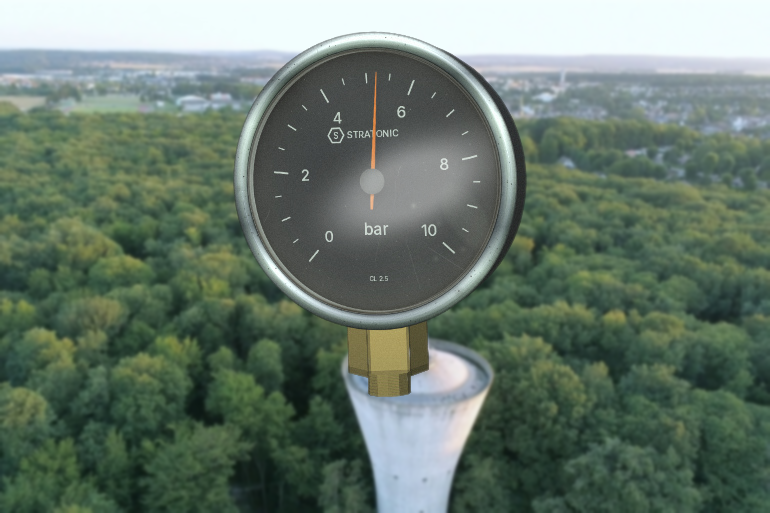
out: {"value": 5.25, "unit": "bar"}
